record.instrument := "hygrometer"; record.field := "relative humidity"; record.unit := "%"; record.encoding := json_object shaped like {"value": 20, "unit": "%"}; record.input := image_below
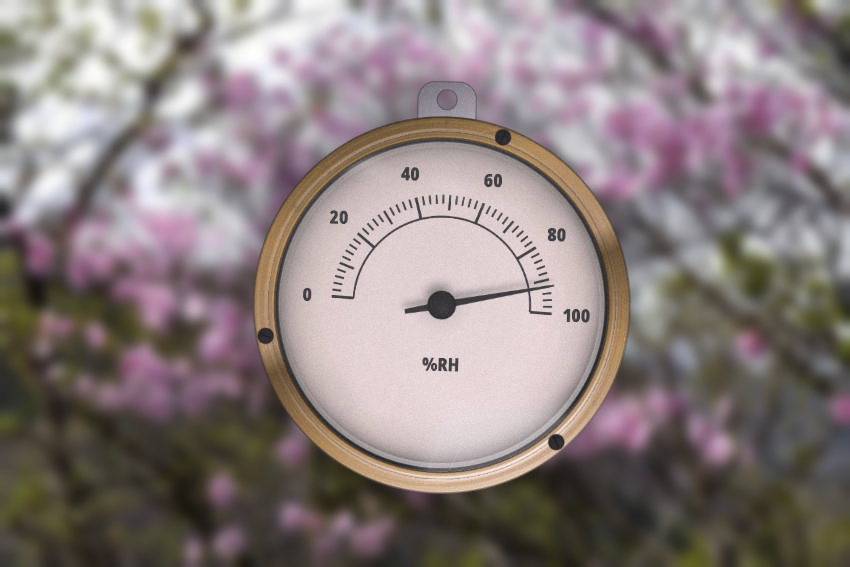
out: {"value": 92, "unit": "%"}
